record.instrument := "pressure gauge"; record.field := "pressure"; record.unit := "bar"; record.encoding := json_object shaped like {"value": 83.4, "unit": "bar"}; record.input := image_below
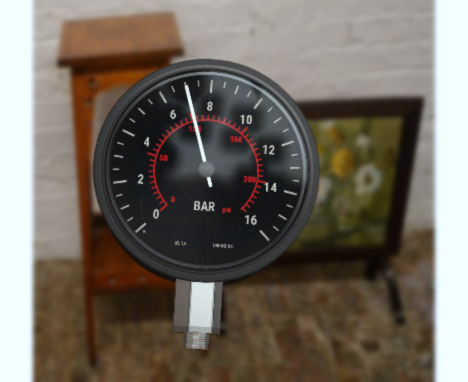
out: {"value": 7, "unit": "bar"}
